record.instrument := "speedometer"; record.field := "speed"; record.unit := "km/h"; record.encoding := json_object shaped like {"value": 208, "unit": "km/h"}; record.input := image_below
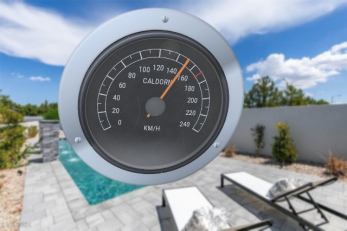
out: {"value": 150, "unit": "km/h"}
